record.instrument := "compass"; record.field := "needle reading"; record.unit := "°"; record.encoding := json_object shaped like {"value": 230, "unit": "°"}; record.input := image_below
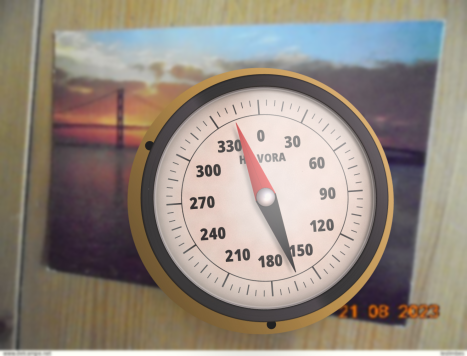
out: {"value": 342.5, "unit": "°"}
